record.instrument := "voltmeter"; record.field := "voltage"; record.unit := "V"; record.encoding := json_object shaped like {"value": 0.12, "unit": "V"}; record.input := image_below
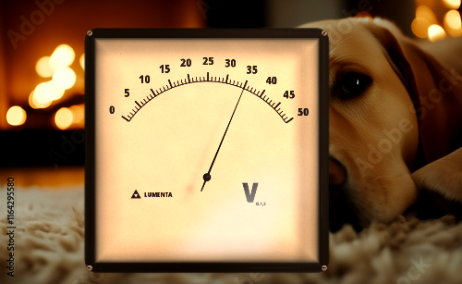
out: {"value": 35, "unit": "V"}
